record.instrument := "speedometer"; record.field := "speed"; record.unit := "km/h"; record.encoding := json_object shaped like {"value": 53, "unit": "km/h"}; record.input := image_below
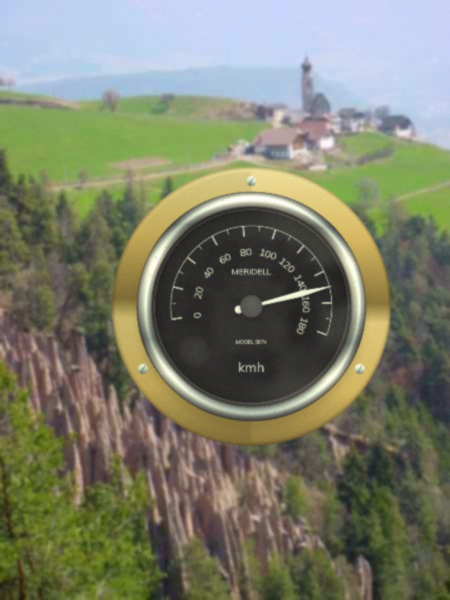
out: {"value": 150, "unit": "km/h"}
